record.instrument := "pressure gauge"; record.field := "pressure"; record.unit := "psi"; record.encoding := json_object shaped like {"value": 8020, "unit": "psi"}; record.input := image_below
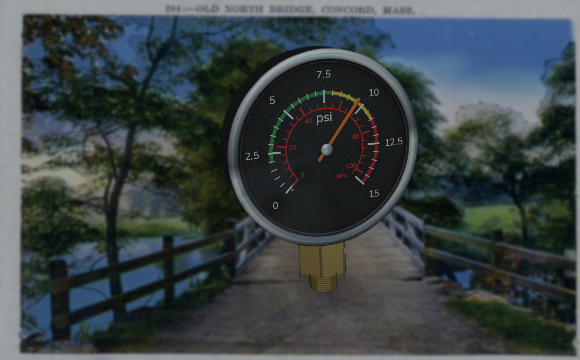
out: {"value": 9.5, "unit": "psi"}
